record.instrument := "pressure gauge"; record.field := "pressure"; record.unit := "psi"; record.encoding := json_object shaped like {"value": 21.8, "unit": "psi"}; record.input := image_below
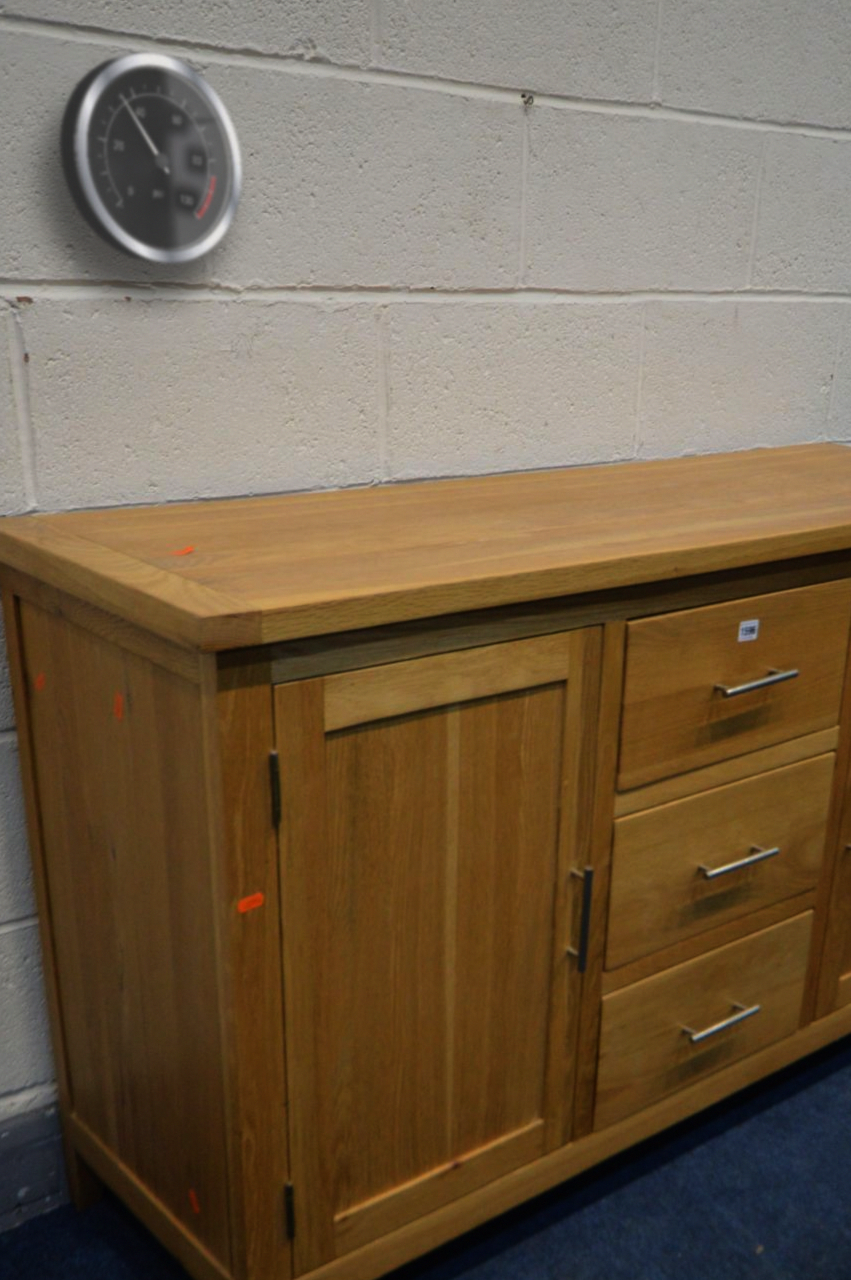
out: {"value": 35, "unit": "psi"}
